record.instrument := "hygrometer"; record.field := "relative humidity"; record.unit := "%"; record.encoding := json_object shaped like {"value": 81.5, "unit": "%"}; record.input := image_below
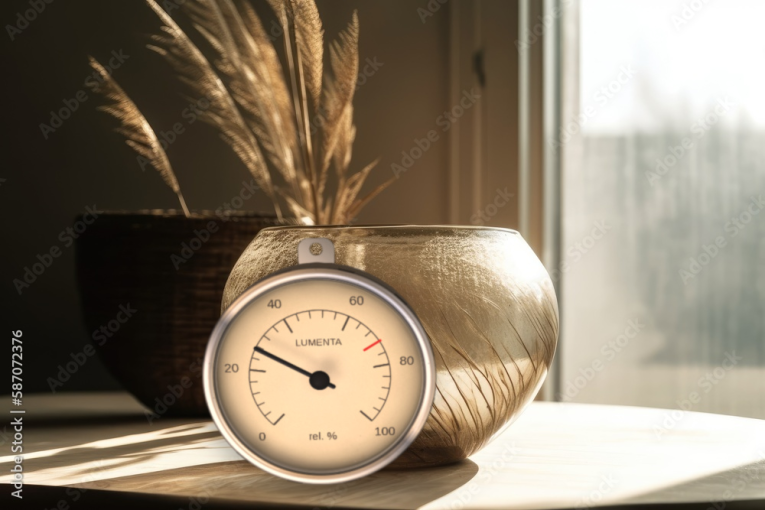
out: {"value": 28, "unit": "%"}
